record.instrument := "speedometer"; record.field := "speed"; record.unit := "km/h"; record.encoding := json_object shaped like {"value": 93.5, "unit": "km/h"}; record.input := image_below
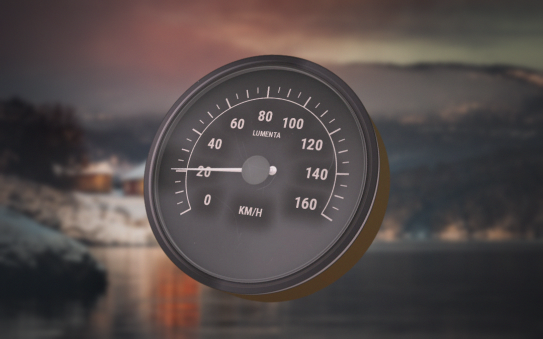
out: {"value": 20, "unit": "km/h"}
